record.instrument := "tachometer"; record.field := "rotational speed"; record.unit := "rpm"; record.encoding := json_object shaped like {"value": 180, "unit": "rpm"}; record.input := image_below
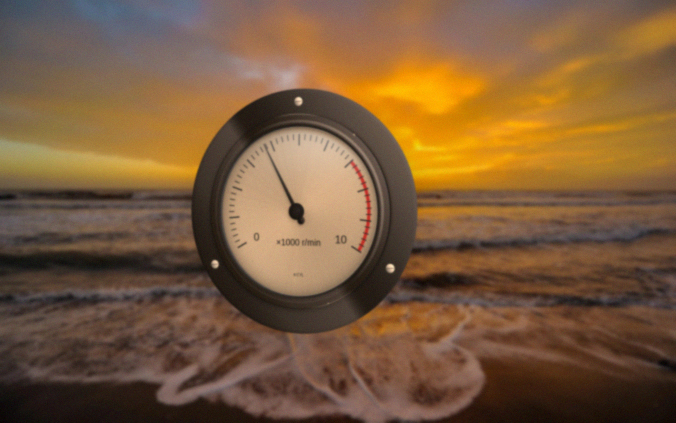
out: {"value": 3800, "unit": "rpm"}
